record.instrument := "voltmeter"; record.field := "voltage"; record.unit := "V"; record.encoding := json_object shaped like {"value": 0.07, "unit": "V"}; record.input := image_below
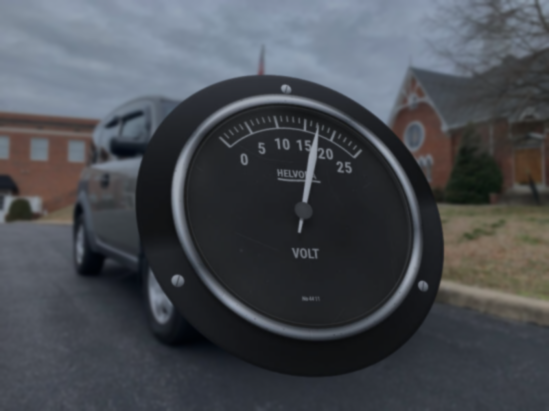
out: {"value": 17, "unit": "V"}
